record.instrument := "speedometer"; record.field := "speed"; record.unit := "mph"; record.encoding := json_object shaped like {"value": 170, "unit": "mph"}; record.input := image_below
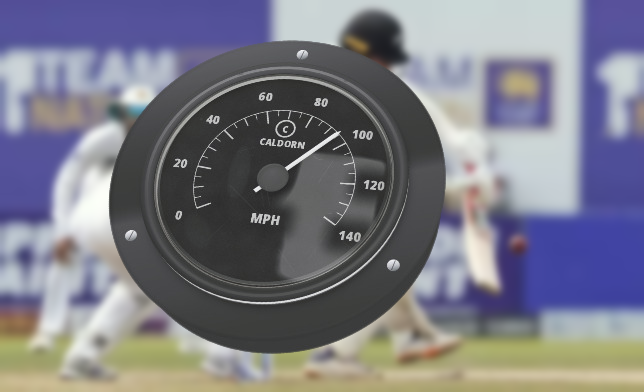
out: {"value": 95, "unit": "mph"}
